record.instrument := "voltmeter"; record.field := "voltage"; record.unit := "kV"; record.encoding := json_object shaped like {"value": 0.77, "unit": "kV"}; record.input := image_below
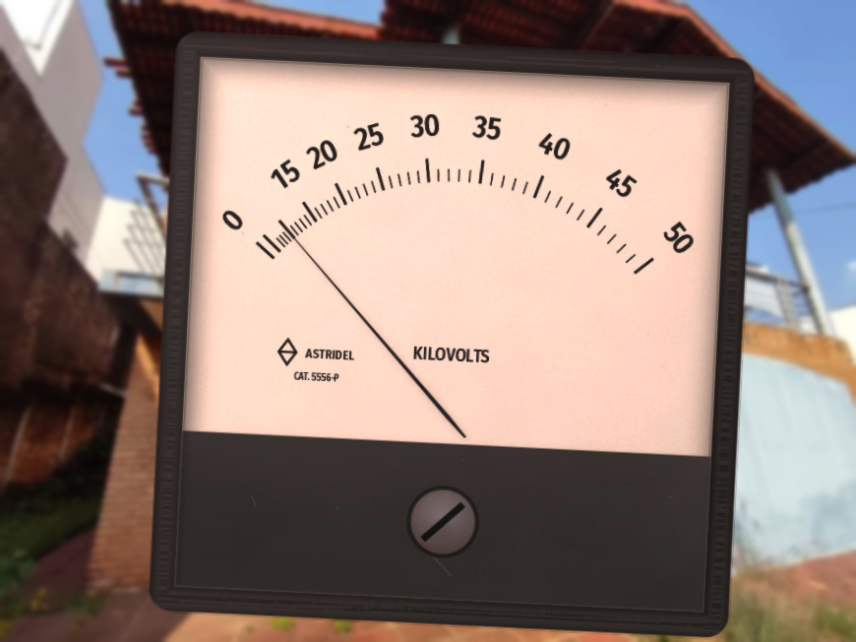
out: {"value": 10, "unit": "kV"}
